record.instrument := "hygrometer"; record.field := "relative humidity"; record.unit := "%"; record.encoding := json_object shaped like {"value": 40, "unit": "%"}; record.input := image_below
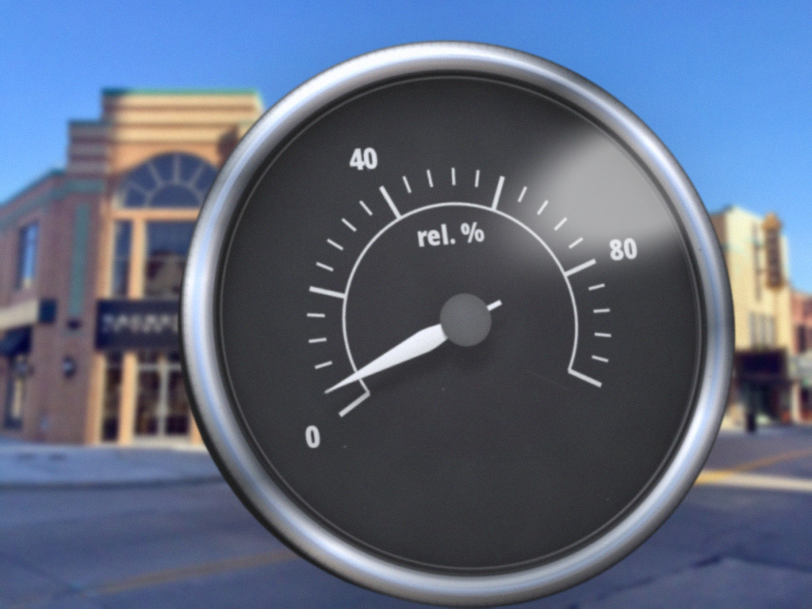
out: {"value": 4, "unit": "%"}
